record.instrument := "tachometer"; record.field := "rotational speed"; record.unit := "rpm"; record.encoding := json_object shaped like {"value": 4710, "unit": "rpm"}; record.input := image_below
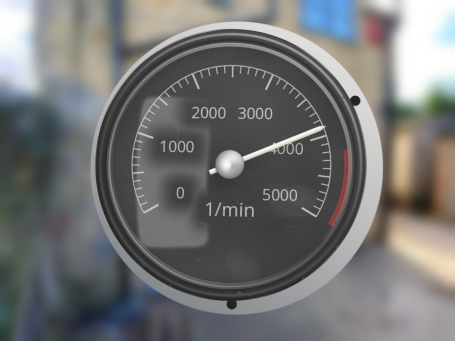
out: {"value": 3900, "unit": "rpm"}
